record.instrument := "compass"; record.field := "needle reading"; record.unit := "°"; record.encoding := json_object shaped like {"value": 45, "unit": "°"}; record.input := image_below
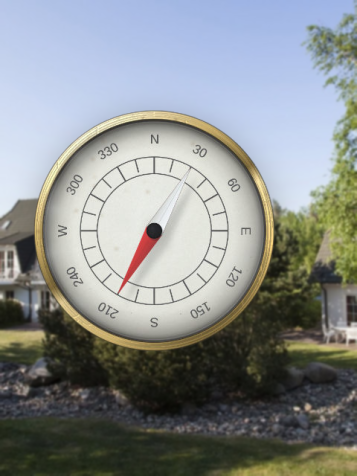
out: {"value": 210, "unit": "°"}
